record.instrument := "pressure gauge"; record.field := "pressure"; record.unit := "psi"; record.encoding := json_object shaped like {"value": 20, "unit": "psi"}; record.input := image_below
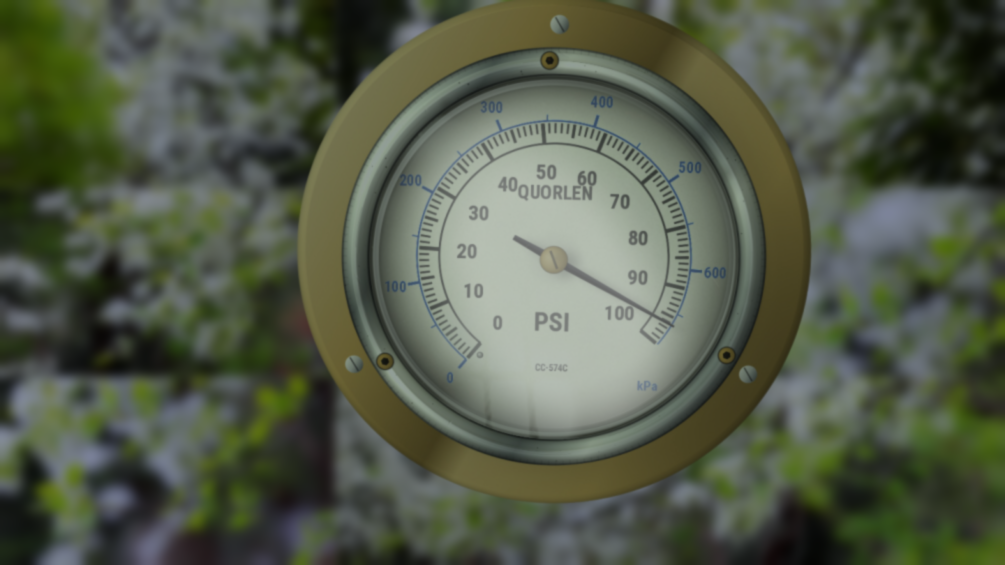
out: {"value": 96, "unit": "psi"}
